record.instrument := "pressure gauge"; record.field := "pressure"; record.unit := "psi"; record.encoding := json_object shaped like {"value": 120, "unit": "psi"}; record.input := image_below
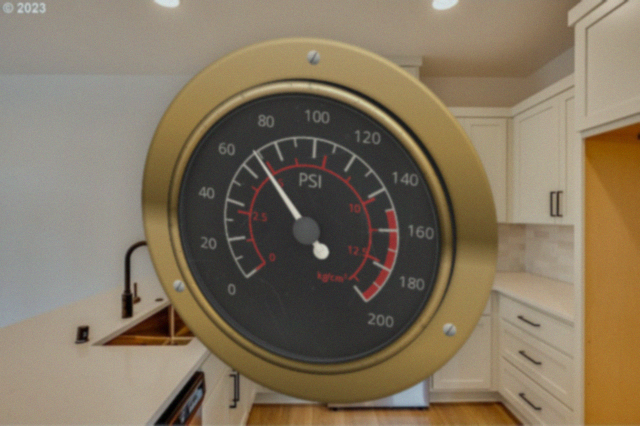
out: {"value": 70, "unit": "psi"}
